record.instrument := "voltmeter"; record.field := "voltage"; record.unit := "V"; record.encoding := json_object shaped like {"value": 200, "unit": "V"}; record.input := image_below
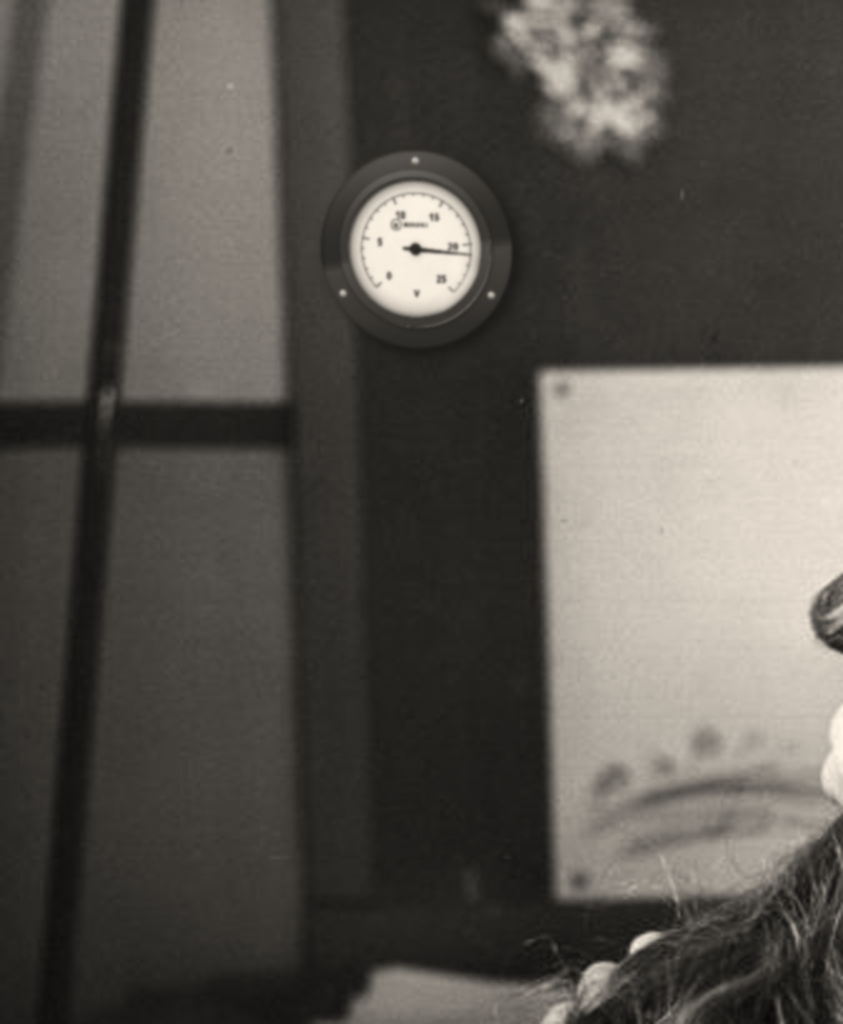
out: {"value": 21, "unit": "V"}
